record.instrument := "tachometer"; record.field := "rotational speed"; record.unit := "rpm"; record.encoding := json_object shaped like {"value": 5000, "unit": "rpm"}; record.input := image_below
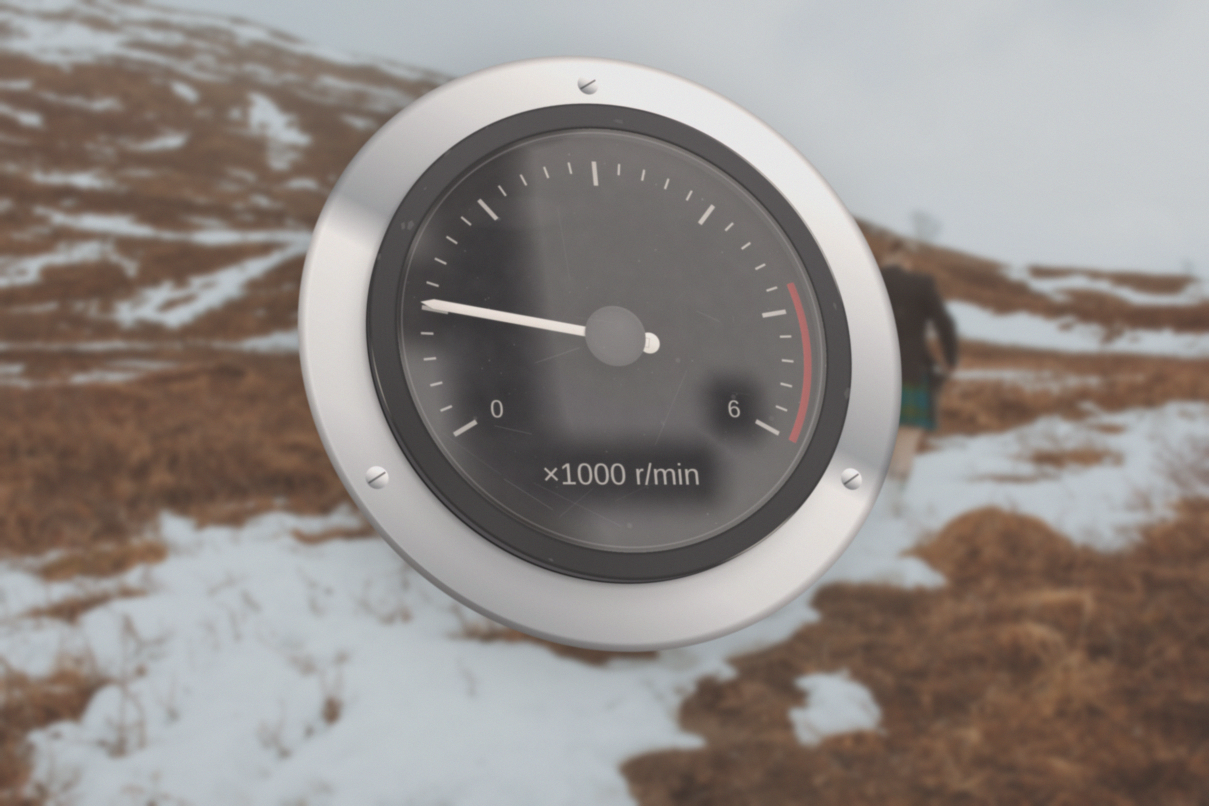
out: {"value": 1000, "unit": "rpm"}
